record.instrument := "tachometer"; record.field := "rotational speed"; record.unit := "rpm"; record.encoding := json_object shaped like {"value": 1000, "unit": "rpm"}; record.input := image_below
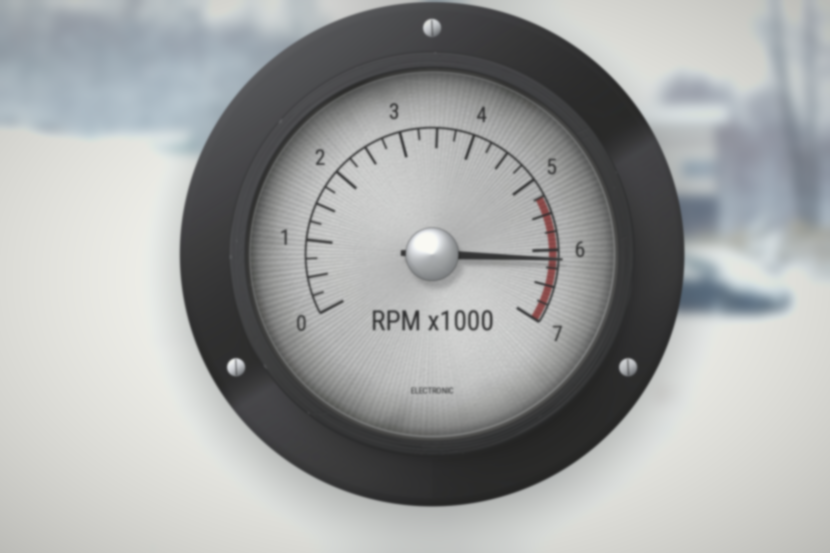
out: {"value": 6125, "unit": "rpm"}
